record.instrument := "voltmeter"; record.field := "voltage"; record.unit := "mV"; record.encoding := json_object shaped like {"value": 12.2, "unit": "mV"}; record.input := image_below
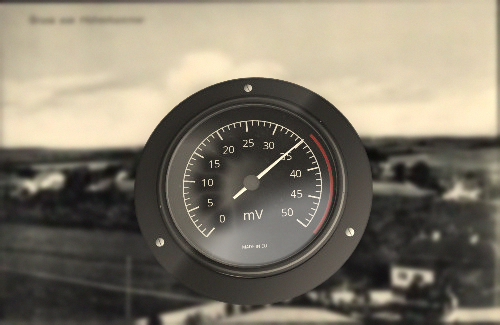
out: {"value": 35, "unit": "mV"}
